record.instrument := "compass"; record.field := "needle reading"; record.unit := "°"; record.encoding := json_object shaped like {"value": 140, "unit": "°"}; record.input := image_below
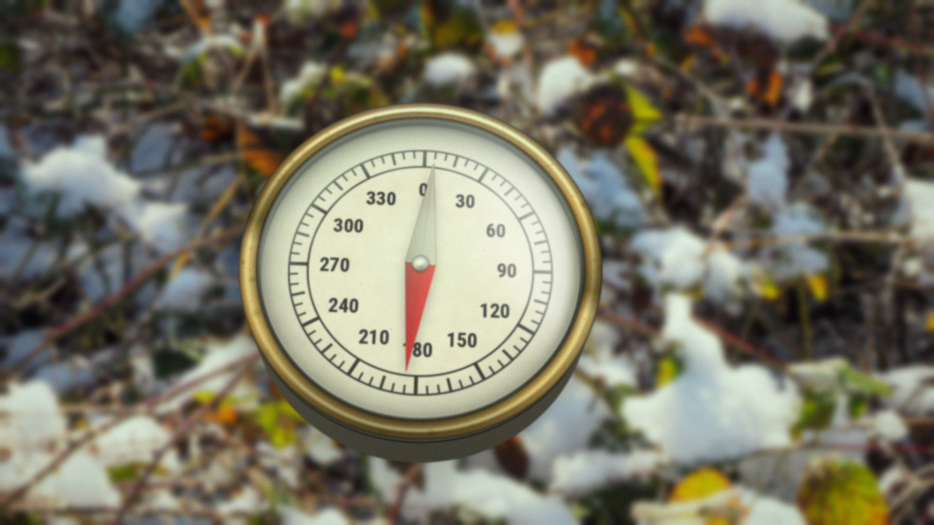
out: {"value": 185, "unit": "°"}
